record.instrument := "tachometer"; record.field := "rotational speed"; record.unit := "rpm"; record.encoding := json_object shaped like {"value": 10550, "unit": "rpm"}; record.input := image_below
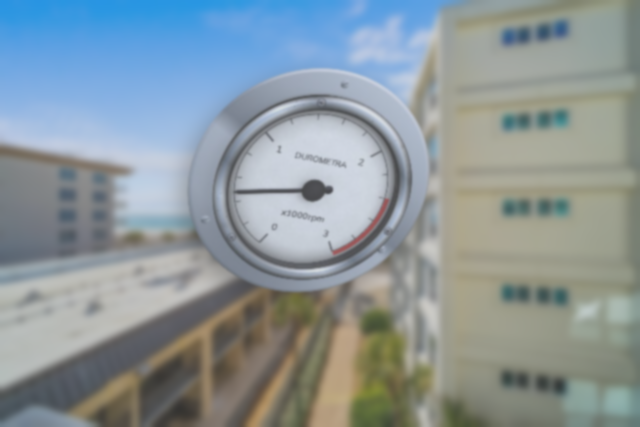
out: {"value": 500, "unit": "rpm"}
